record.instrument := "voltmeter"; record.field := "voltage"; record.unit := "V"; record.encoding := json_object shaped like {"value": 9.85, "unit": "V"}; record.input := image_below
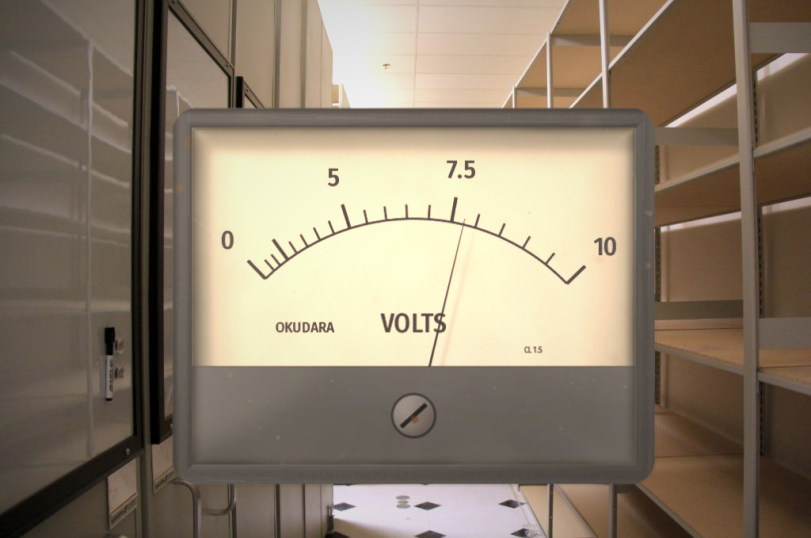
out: {"value": 7.75, "unit": "V"}
